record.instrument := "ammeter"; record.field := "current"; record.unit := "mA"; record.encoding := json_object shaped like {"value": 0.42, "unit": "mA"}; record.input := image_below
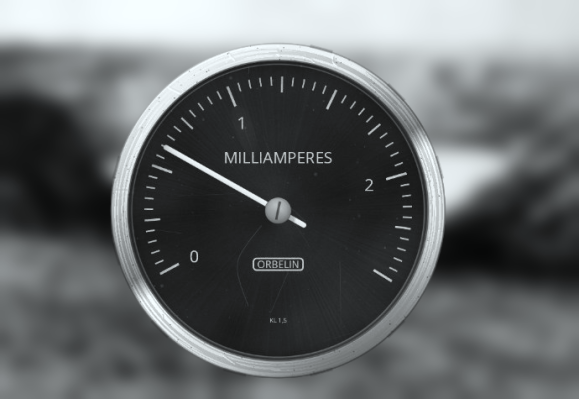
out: {"value": 0.6, "unit": "mA"}
